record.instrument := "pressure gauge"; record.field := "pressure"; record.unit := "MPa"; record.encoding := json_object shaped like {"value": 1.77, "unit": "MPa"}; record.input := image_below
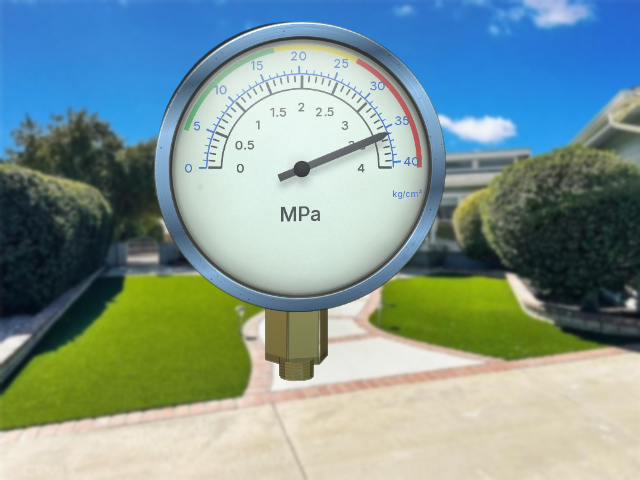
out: {"value": 3.5, "unit": "MPa"}
